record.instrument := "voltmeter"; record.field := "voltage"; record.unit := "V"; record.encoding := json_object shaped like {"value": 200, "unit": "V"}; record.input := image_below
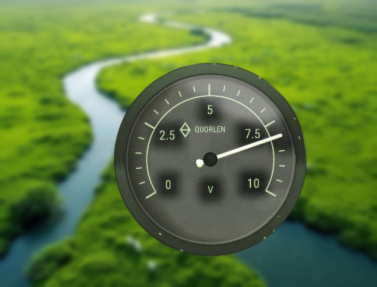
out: {"value": 8, "unit": "V"}
